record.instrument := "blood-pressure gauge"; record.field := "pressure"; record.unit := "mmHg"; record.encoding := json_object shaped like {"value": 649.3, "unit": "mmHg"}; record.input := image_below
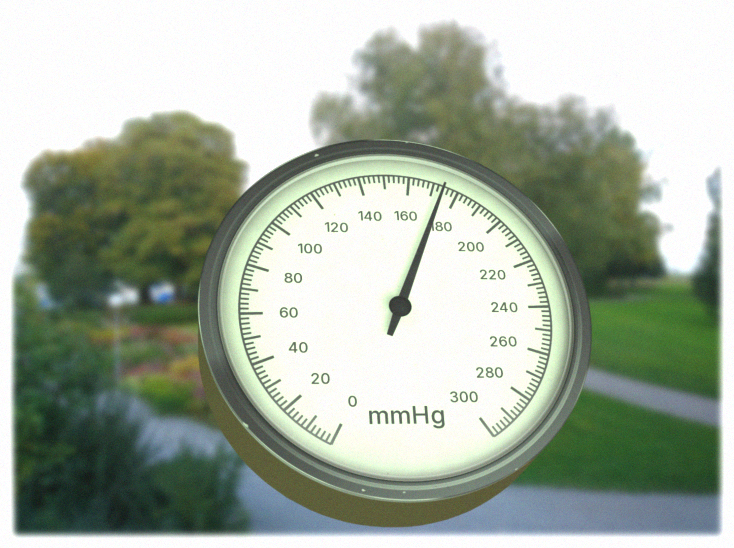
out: {"value": 174, "unit": "mmHg"}
